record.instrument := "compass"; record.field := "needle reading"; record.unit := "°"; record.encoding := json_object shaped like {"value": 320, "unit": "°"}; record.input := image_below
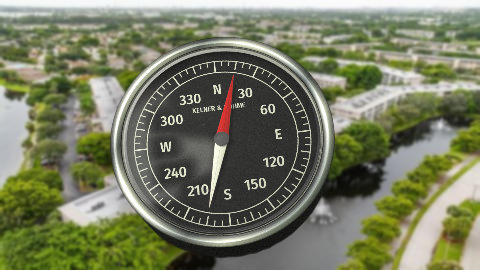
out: {"value": 15, "unit": "°"}
